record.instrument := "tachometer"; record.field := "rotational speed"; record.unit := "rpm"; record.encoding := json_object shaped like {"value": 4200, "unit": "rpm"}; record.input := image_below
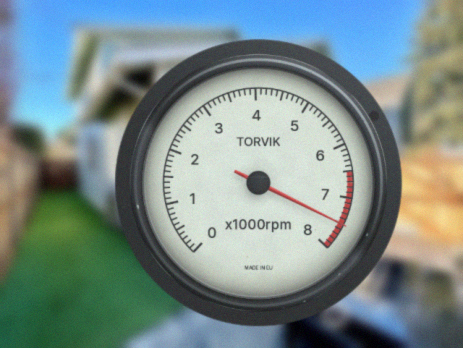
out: {"value": 7500, "unit": "rpm"}
